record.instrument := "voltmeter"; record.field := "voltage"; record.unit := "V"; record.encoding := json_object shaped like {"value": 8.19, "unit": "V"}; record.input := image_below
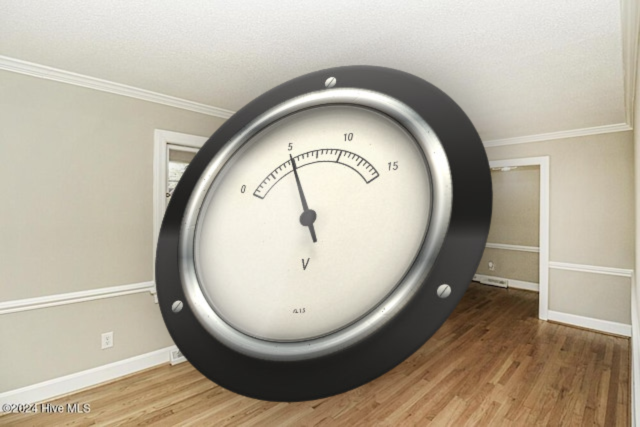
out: {"value": 5, "unit": "V"}
